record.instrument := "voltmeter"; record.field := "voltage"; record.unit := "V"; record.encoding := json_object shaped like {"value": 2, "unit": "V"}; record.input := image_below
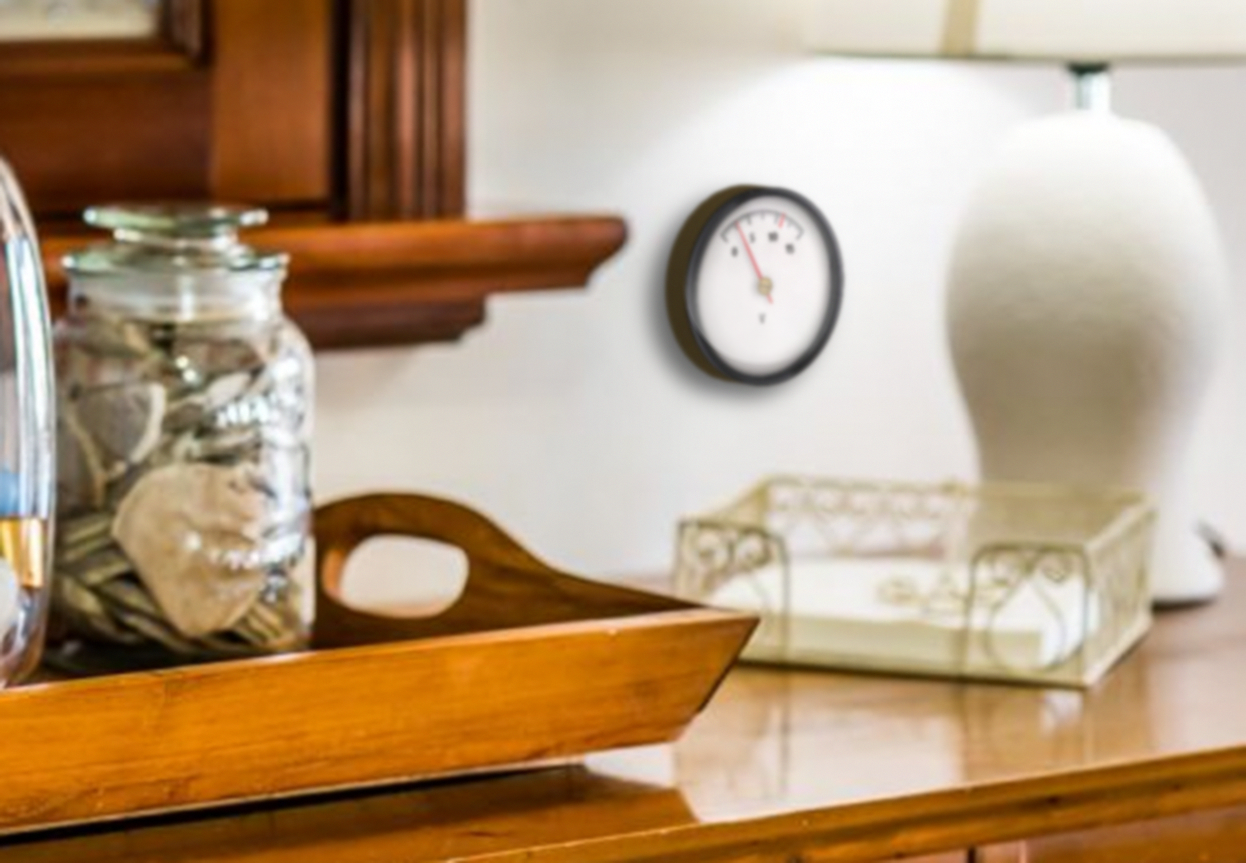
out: {"value": 2.5, "unit": "V"}
